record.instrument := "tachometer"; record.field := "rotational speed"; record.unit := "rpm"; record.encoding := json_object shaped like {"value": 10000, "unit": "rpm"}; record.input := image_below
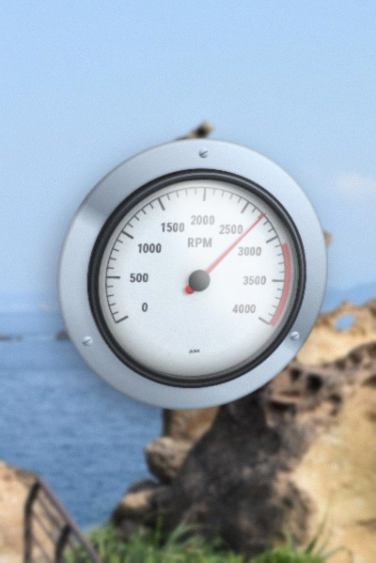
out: {"value": 2700, "unit": "rpm"}
